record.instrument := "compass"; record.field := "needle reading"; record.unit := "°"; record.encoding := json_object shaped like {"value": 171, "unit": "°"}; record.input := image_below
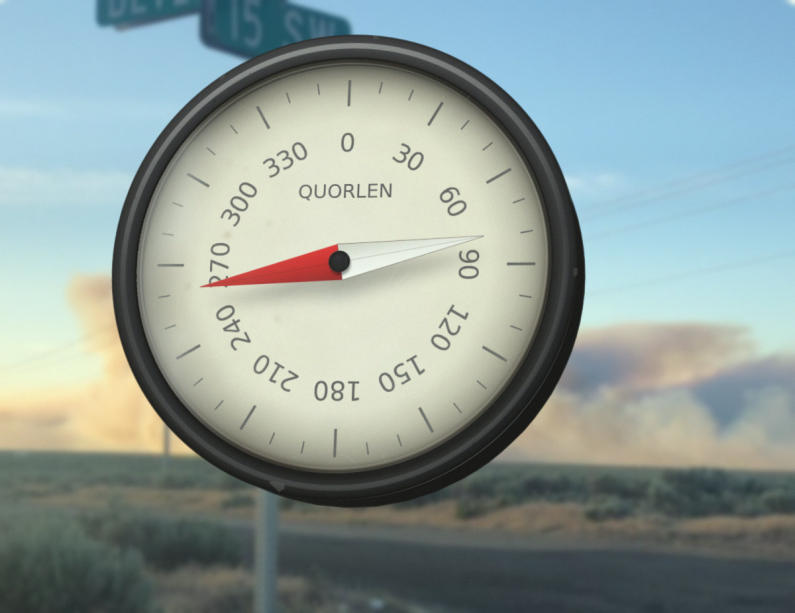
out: {"value": 260, "unit": "°"}
